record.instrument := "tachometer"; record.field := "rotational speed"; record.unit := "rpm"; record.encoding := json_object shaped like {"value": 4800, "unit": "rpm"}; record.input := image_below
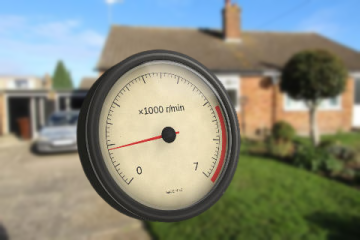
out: {"value": 900, "unit": "rpm"}
